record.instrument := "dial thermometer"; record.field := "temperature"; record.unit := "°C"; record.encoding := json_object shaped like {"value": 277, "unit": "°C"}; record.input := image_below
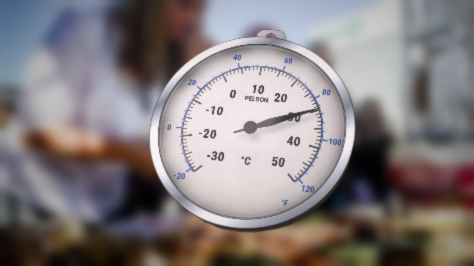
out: {"value": 30, "unit": "°C"}
